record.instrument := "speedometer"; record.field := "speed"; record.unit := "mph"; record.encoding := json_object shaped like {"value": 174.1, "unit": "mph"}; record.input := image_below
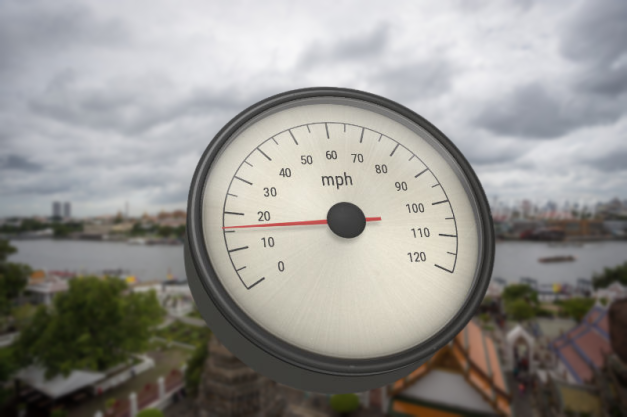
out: {"value": 15, "unit": "mph"}
